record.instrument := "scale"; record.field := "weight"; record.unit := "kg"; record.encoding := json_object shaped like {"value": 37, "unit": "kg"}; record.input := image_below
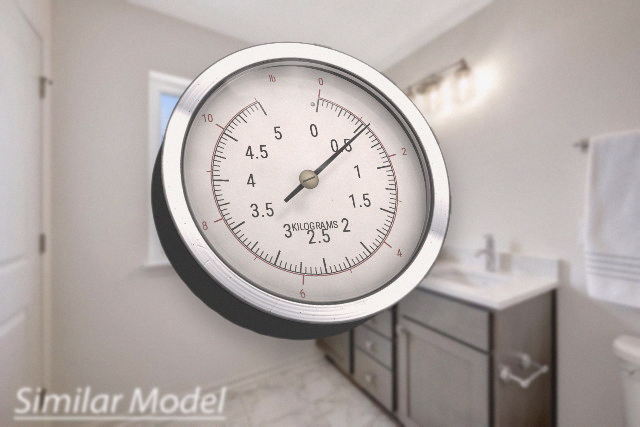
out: {"value": 0.55, "unit": "kg"}
